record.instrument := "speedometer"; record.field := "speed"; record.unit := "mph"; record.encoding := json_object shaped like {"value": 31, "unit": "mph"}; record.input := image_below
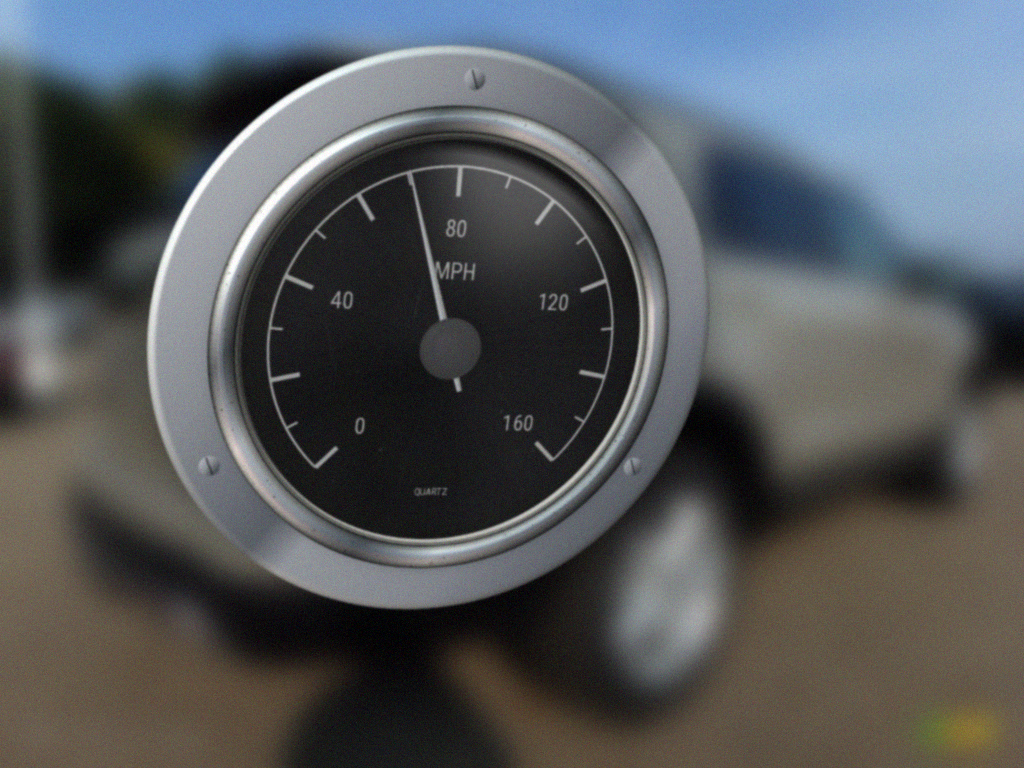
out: {"value": 70, "unit": "mph"}
